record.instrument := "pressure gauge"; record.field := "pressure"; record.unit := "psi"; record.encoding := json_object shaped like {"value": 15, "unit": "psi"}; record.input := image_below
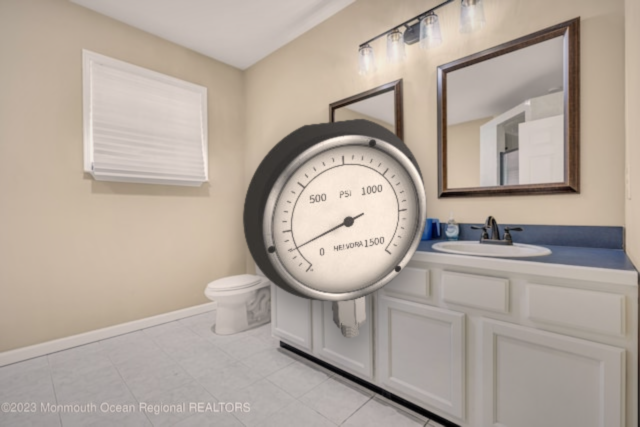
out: {"value": 150, "unit": "psi"}
